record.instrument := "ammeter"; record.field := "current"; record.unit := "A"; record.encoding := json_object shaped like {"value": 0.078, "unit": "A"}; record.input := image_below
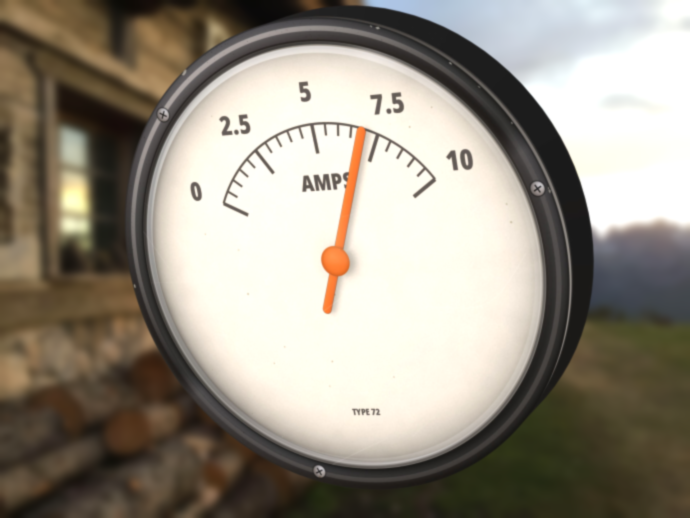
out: {"value": 7, "unit": "A"}
